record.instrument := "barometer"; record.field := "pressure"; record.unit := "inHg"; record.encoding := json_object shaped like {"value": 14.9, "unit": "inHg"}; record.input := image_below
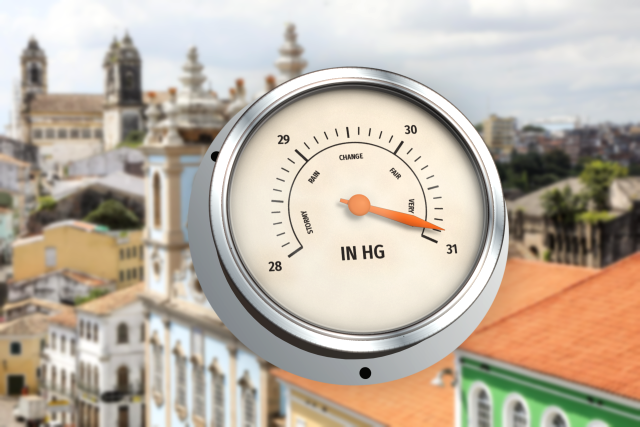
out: {"value": 30.9, "unit": "inHg"}
